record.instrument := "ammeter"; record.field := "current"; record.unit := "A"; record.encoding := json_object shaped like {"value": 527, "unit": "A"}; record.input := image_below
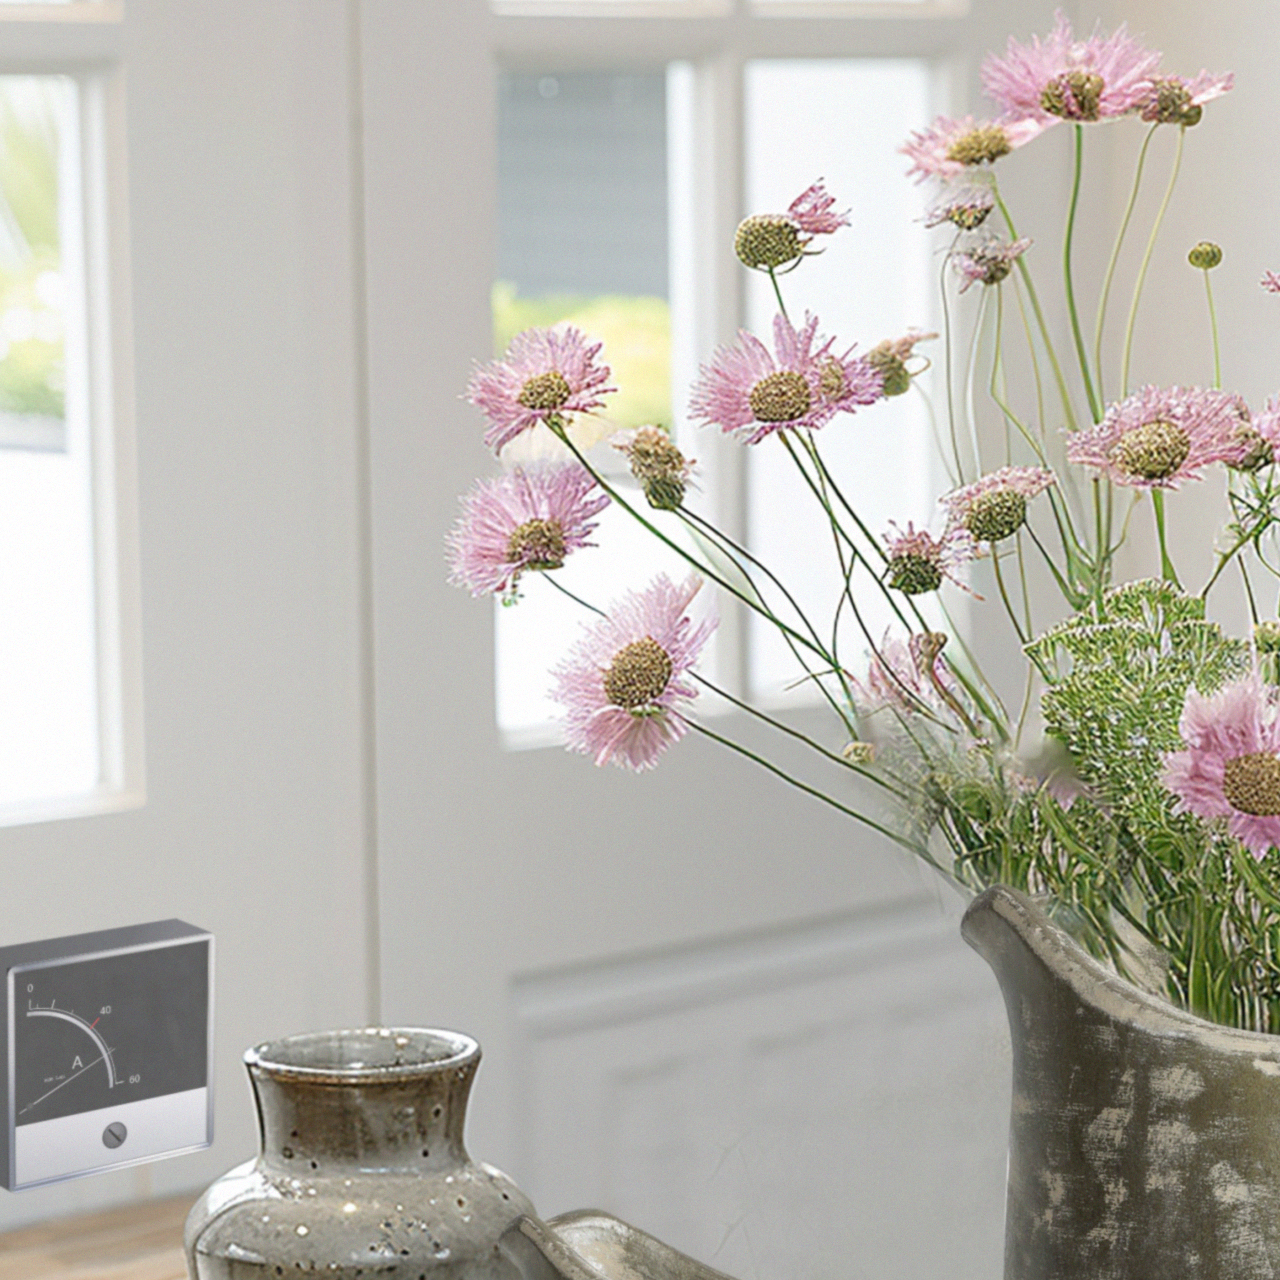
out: {"value": 50, "unit": "A"}
